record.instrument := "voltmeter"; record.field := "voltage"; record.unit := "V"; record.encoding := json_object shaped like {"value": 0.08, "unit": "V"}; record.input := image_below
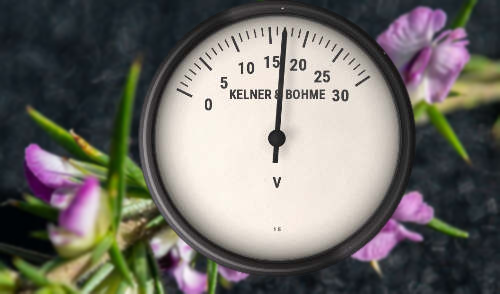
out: {"value": 17, "unit": "V"}
